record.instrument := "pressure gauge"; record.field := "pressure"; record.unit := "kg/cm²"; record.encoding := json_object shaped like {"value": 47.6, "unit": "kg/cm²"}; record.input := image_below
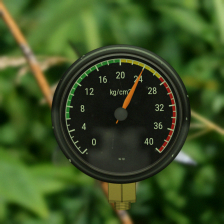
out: {"value": 24, "unit": "kg/cm²"}
